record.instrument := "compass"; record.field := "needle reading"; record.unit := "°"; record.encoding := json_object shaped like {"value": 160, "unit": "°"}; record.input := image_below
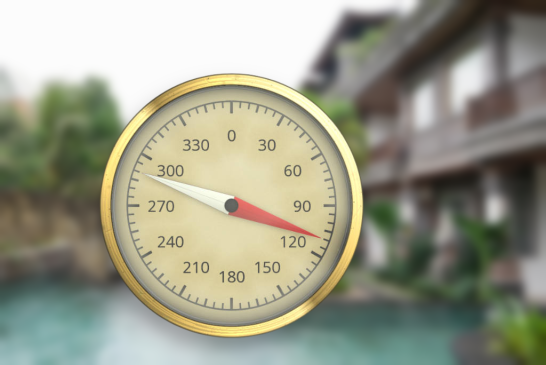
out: {"value": 110, "unit": "°"}
